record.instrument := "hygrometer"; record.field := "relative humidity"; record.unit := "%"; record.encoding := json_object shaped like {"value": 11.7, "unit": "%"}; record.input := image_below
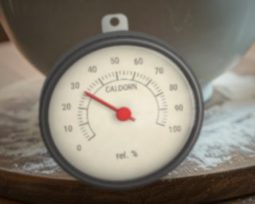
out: {"value": 30, "unit": "%"}
